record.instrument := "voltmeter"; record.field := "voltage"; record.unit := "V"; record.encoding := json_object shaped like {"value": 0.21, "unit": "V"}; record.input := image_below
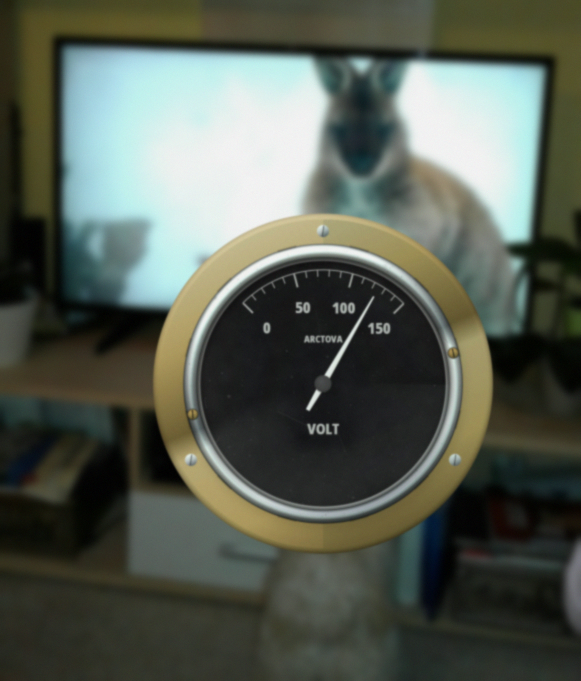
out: {"value": 125, "unit": "V"}
